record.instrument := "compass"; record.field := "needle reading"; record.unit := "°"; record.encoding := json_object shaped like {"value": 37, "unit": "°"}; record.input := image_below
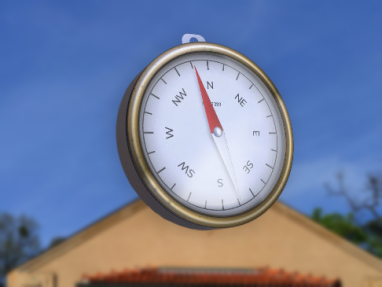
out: {"value": 345, "unit": "°"}
